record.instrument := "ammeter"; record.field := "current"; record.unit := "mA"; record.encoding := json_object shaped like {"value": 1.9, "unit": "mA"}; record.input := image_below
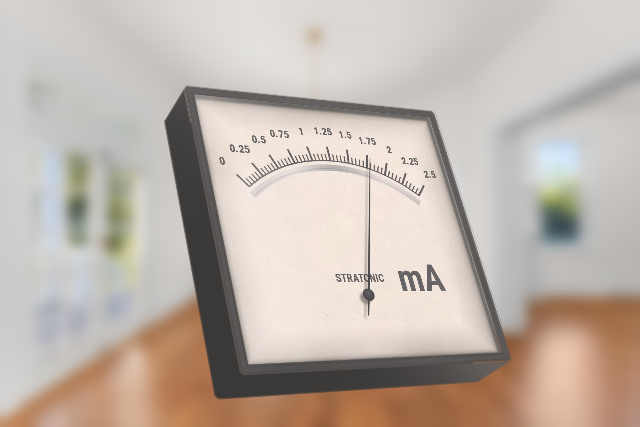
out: {"value": 1.75, "unit": "mA"}
